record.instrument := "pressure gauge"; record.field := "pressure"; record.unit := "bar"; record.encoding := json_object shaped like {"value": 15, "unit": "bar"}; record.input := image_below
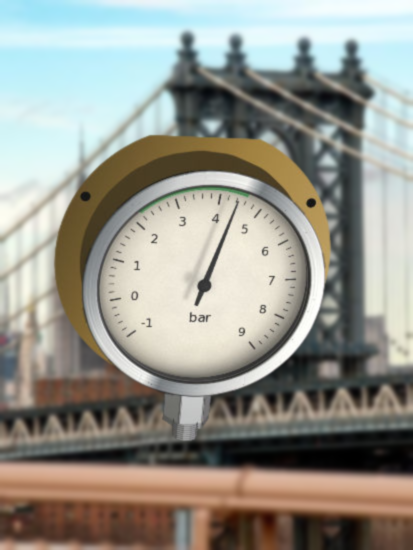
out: {"value": 4.4, "unit": "bar"}
